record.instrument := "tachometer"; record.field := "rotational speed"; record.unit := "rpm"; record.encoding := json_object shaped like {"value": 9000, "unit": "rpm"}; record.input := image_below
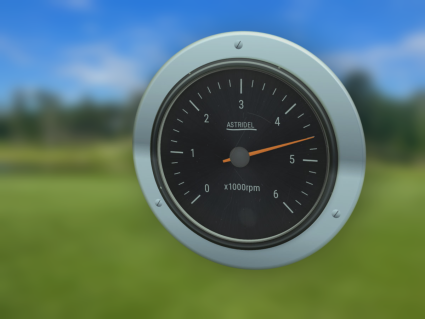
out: {"value": 4600, "unit": "rpm"}
